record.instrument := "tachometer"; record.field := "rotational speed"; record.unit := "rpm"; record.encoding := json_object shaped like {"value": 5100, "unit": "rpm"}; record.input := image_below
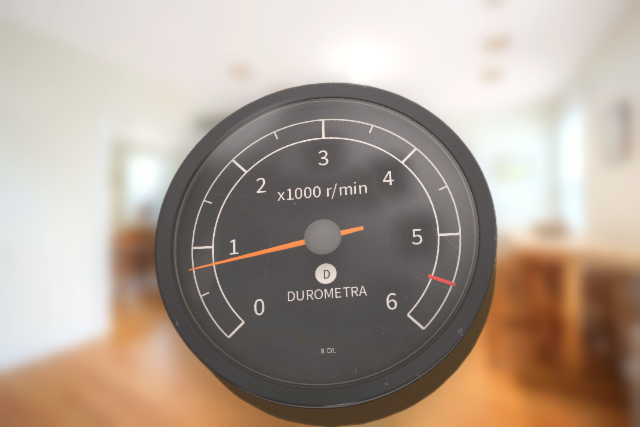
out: {"value": 750, "unit": "rpm"}
